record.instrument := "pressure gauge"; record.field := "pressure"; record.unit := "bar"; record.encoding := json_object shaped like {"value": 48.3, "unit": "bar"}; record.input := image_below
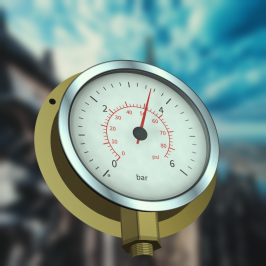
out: {"value": 3.5, "unit": "bar"}
